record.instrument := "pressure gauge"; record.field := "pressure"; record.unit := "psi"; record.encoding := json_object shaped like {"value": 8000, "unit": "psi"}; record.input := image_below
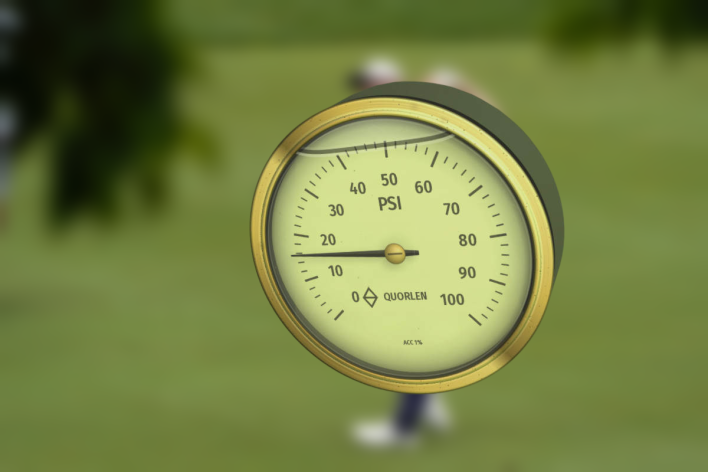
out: {"value": 16, "unit": "psi"}
